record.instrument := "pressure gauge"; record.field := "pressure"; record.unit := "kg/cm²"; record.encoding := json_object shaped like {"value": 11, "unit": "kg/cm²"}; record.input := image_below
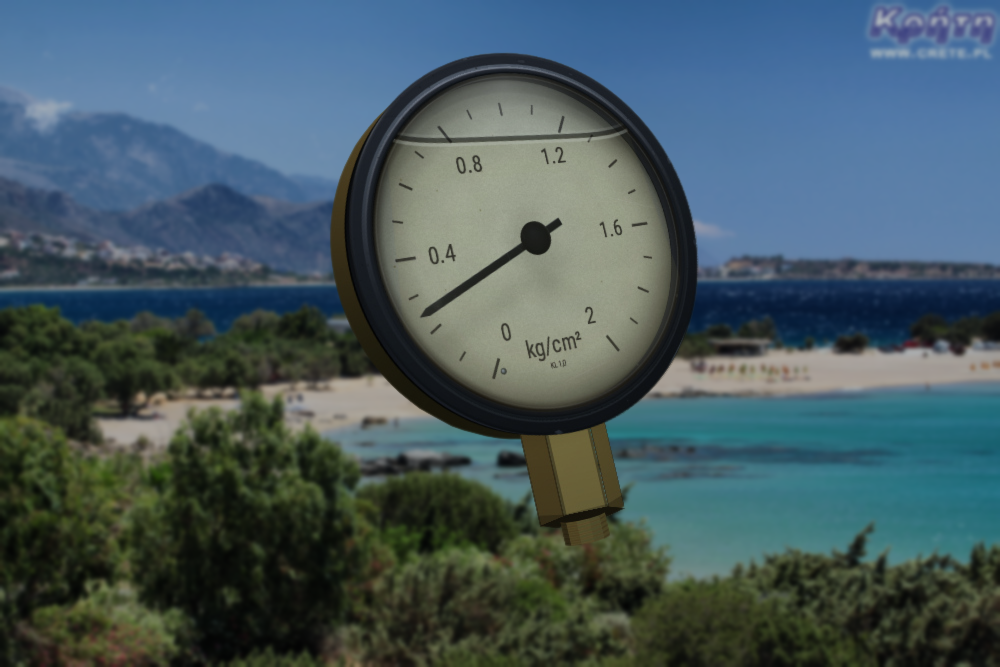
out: {"value": 0.25, "unit": "kg/cm²"}
